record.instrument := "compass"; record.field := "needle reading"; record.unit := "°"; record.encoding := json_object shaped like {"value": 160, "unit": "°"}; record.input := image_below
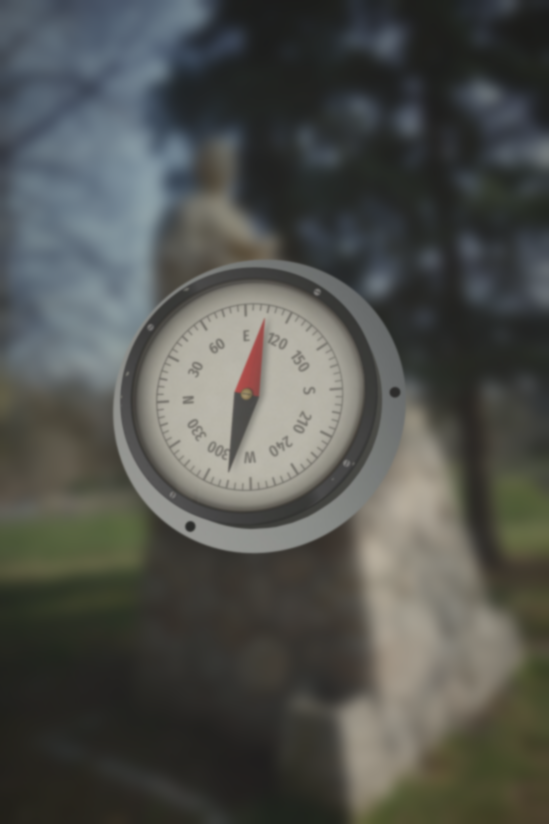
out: {"value": 105, "unit": "°"}
